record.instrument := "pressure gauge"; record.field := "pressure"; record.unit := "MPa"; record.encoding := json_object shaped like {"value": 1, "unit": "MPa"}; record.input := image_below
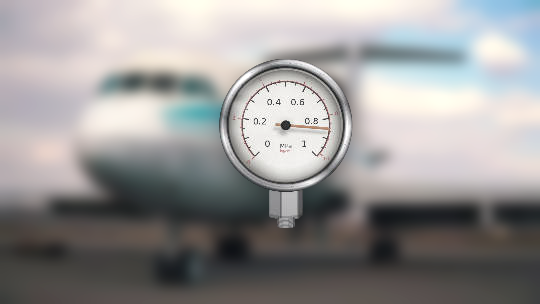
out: {"value": 0.85, "unit": "MPa"}
